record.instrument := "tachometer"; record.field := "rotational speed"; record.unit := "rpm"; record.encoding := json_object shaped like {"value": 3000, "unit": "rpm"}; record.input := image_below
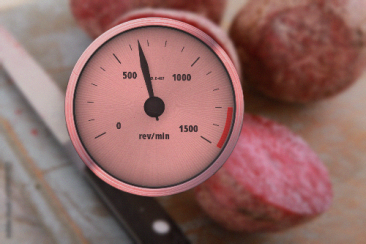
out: {"value": 650, "unit": "rpm"}
